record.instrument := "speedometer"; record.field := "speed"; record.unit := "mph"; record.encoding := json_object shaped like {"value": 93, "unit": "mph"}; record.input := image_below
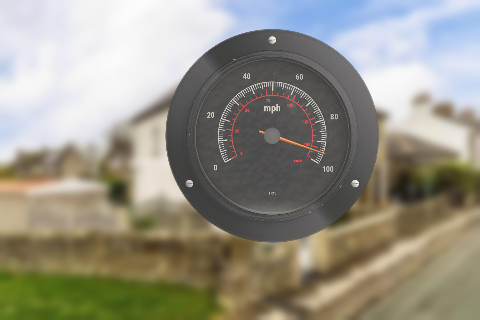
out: {"value": 95, "unit": "mph"}
